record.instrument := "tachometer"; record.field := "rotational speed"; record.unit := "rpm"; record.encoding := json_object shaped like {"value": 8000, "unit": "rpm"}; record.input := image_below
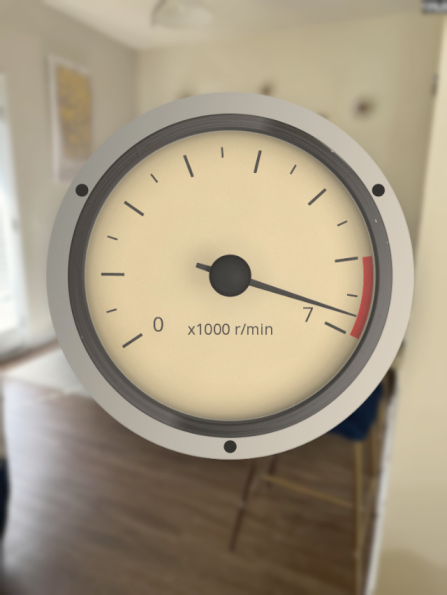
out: {"value": 6750, "unit": "rpm"}
